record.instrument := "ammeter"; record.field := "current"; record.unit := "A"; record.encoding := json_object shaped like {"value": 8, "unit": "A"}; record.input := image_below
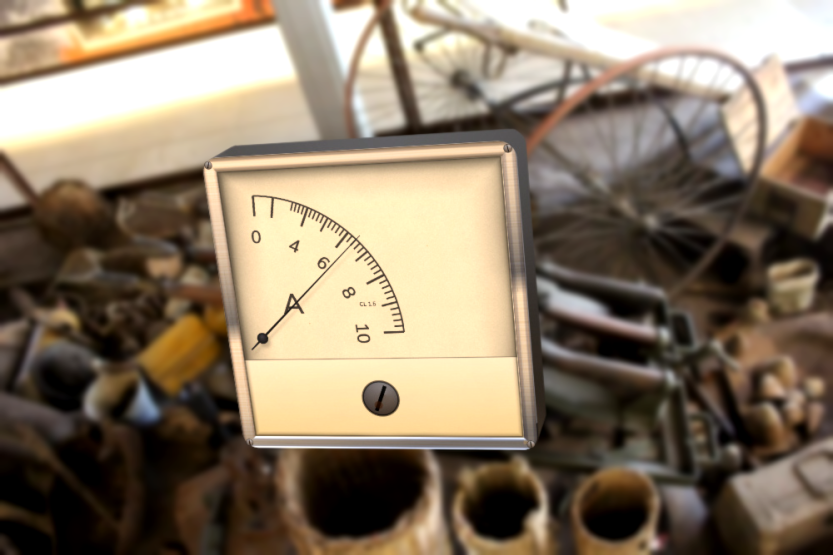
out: {"value": 6.4, "unit": "A"}
